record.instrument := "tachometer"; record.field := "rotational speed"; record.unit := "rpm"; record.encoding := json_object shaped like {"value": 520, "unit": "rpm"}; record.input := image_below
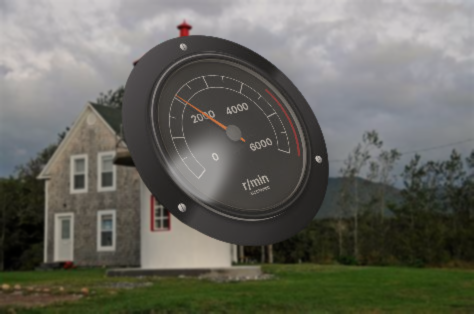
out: {"value": 2000, "unit": "rpm"}
